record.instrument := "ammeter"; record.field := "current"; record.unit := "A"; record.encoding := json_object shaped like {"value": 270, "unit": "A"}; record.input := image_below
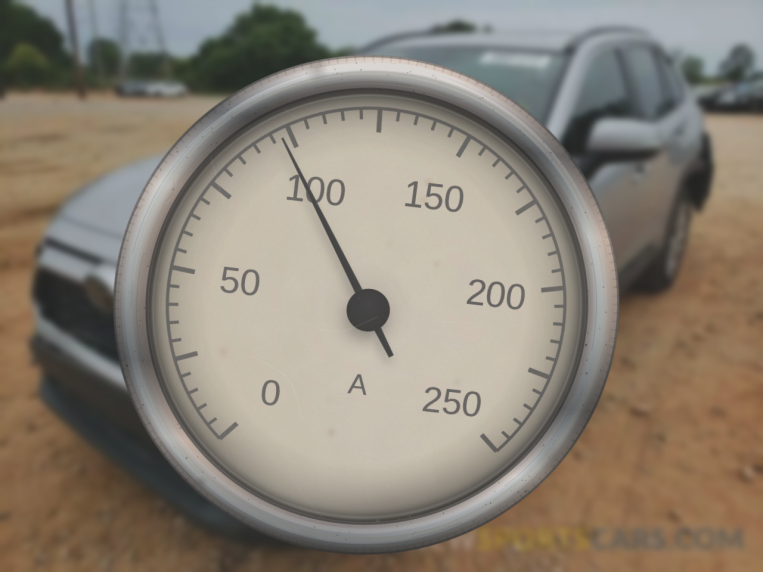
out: {"value": 97.5, "unit": "A"}
